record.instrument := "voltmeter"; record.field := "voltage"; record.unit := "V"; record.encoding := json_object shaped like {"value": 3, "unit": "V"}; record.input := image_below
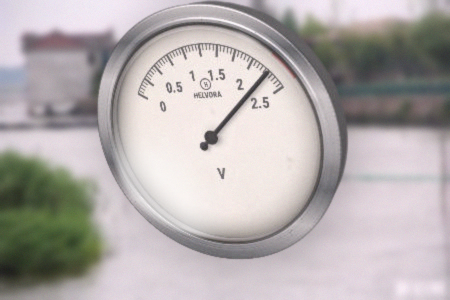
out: {"value": 2.25, "unit": "V"}
